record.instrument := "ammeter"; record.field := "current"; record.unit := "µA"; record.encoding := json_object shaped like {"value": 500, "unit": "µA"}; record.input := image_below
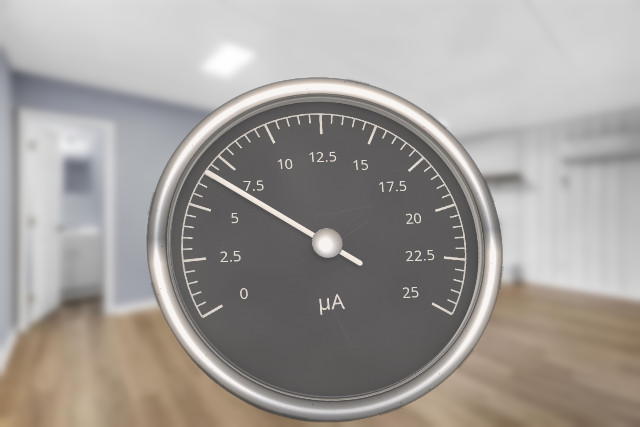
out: {"value": 6.5, "unit": "µA"}
